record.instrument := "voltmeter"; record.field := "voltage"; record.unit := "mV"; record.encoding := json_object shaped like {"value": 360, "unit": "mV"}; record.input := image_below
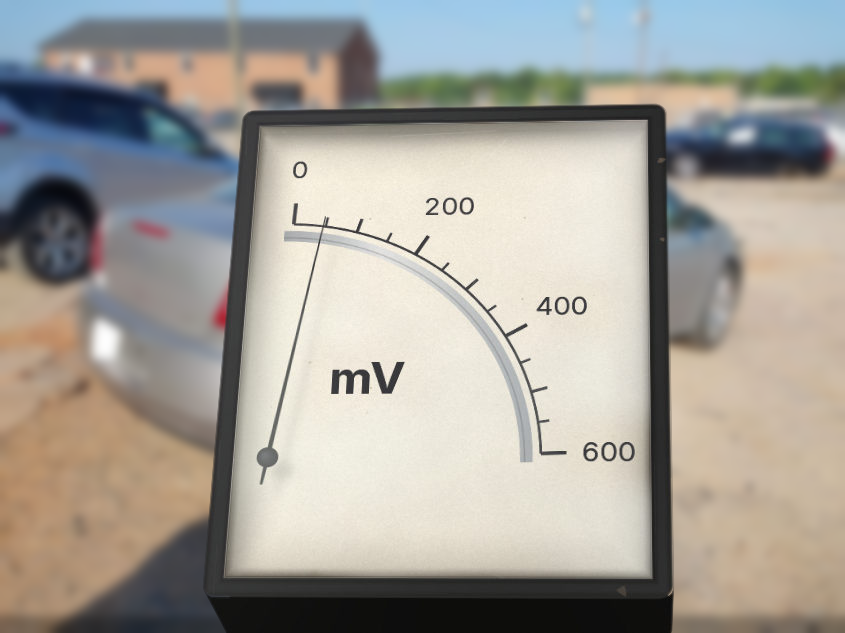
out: {"value": 50, "unit": "mV"}
